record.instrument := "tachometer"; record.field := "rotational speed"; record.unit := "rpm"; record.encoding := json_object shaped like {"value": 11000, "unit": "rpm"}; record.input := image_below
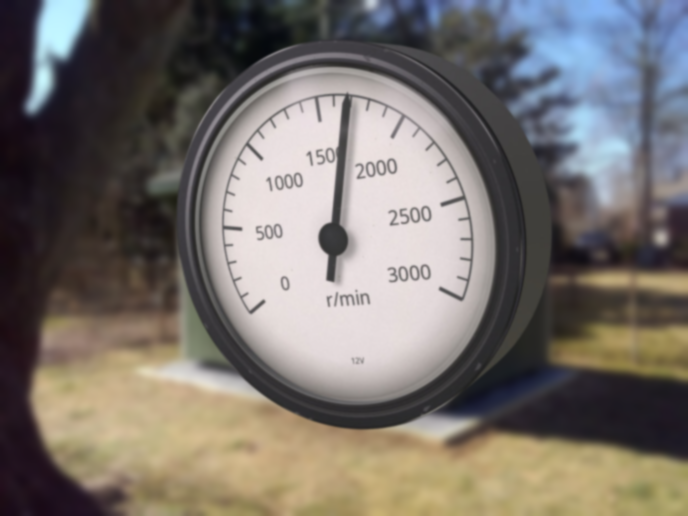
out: {"value": 1700, "unit": "rpm"}
